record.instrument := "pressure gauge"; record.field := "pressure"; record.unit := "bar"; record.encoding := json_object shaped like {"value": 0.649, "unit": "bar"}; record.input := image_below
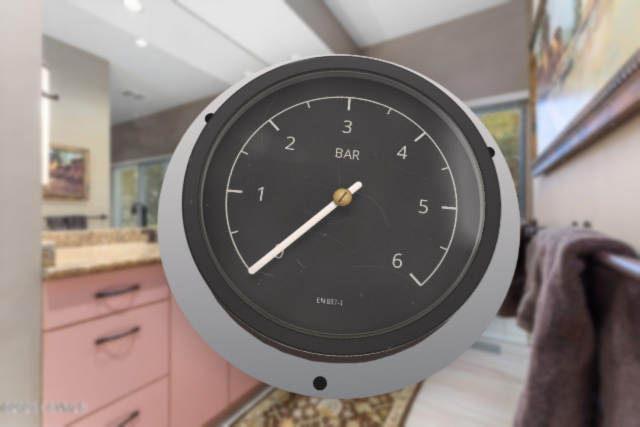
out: {"value": 0, "unit": "bar"}
